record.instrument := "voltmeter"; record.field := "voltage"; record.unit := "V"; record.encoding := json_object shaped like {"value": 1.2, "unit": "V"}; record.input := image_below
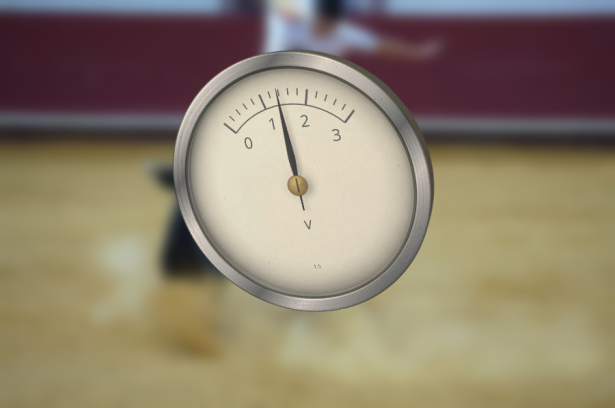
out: {"value": 1.4, "unit": "V"}
